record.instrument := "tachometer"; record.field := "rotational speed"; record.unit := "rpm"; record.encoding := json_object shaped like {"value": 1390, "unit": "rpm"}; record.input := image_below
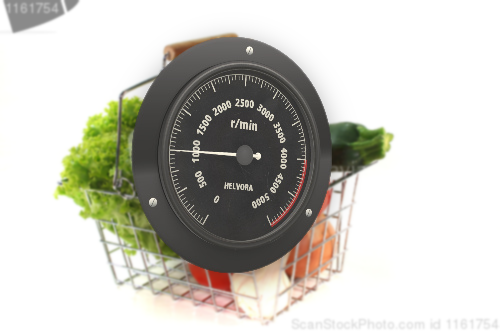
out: {"value": 1000, "unit": "rpm"}
